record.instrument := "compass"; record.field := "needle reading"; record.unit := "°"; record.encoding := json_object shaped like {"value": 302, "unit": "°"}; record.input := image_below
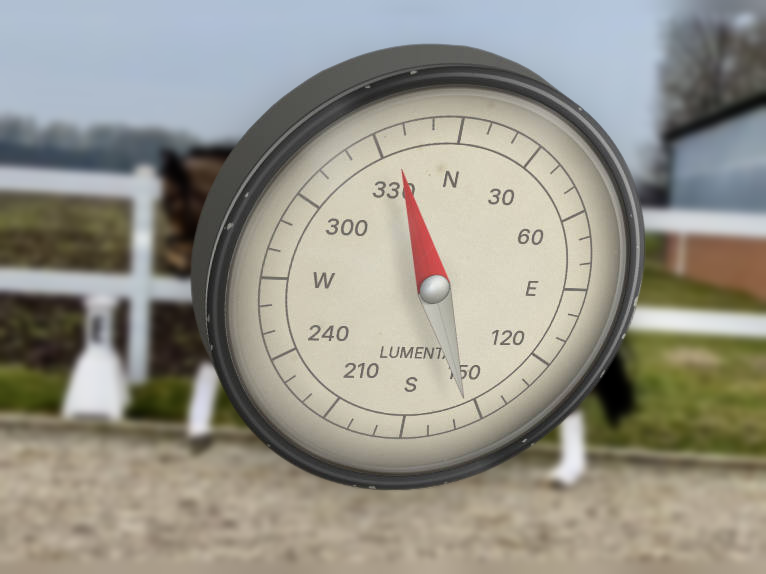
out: {"value": 335, "unit": "°"}
